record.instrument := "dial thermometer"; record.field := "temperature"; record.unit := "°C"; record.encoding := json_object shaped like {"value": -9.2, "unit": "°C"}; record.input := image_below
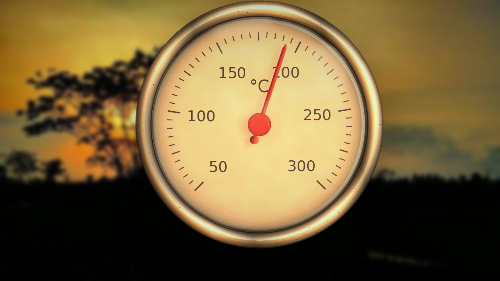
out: {"value": 192.5, "unit": "°C"}
